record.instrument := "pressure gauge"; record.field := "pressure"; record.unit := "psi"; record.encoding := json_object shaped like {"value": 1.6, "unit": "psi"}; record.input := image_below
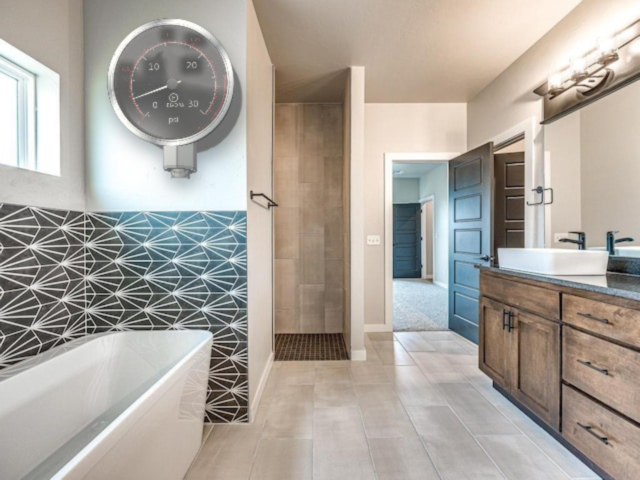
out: {"value": 3, "unit": "psi"}
